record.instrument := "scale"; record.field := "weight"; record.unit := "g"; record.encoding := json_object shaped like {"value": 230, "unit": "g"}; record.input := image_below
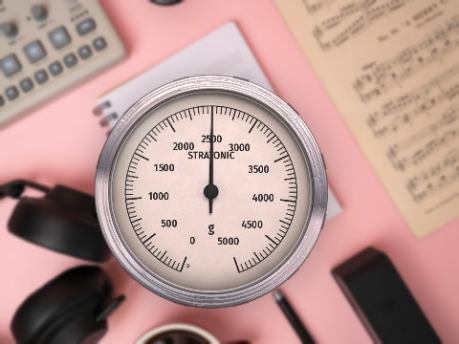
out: {"value": 2500, "unit": "g"}
